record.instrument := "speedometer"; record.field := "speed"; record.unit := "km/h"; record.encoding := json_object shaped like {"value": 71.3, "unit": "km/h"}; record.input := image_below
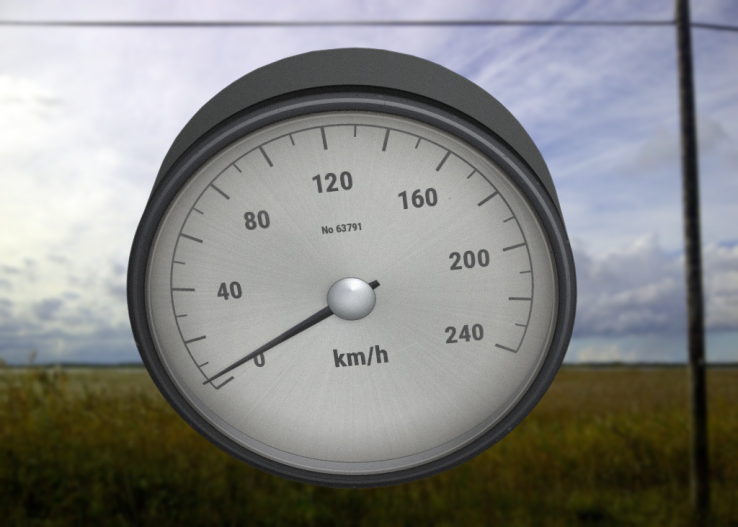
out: {"value": 5, "unit": "km/h"}
